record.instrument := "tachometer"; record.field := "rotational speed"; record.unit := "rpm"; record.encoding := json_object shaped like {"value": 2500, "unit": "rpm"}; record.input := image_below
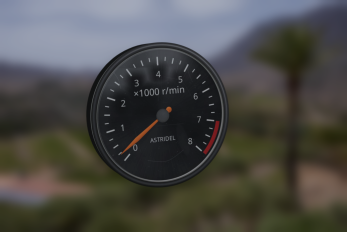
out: {"value": 250, "unit": "rpm"}
